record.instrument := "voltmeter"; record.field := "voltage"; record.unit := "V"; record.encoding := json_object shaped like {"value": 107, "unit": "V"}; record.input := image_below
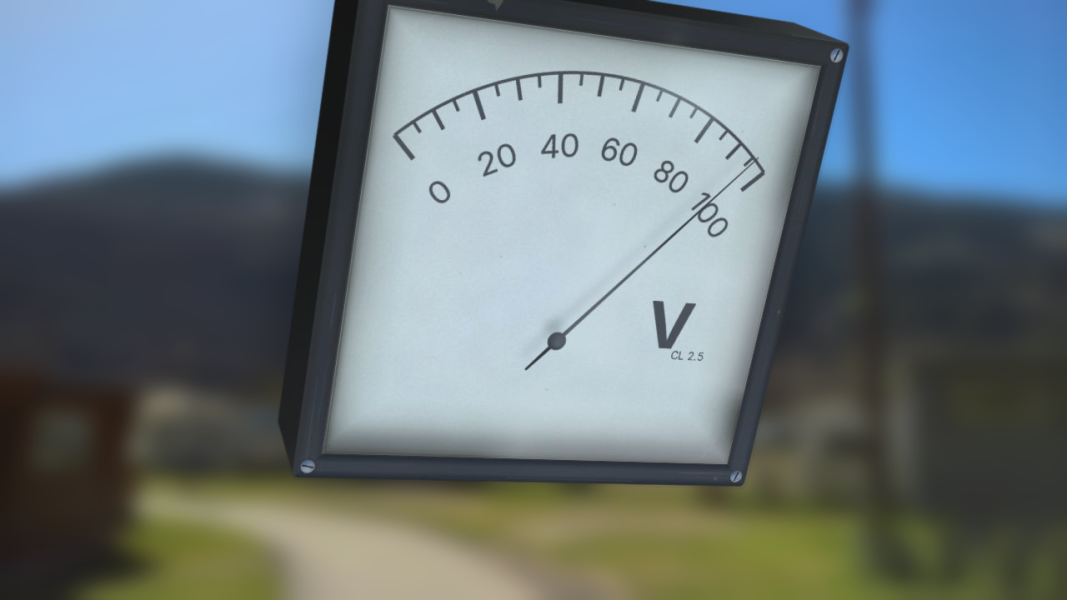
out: {"value": 95, "unit": "V"}
